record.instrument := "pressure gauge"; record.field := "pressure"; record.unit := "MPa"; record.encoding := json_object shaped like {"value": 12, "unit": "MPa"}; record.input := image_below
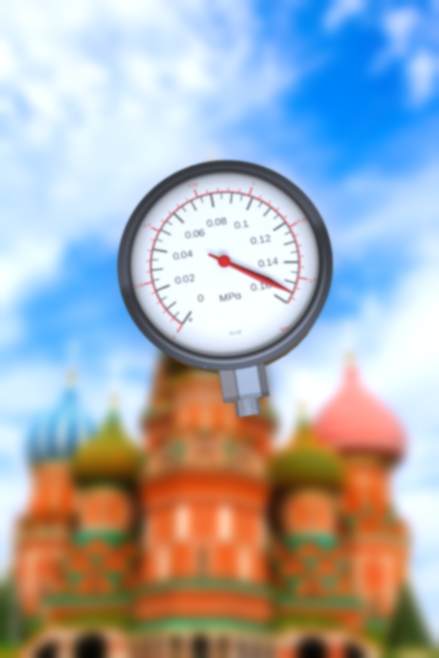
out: {"value": 0.155, "unit": "MPa"}
